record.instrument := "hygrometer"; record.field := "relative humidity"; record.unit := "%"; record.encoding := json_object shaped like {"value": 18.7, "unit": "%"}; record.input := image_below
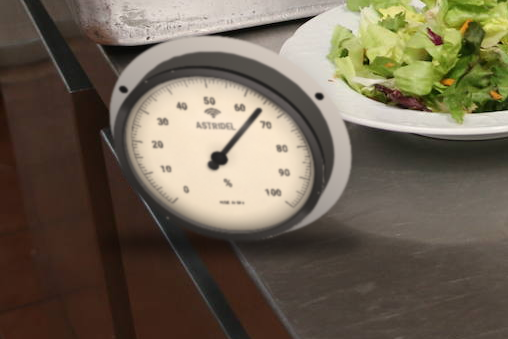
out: {"value": 65, "unit": "%"}
